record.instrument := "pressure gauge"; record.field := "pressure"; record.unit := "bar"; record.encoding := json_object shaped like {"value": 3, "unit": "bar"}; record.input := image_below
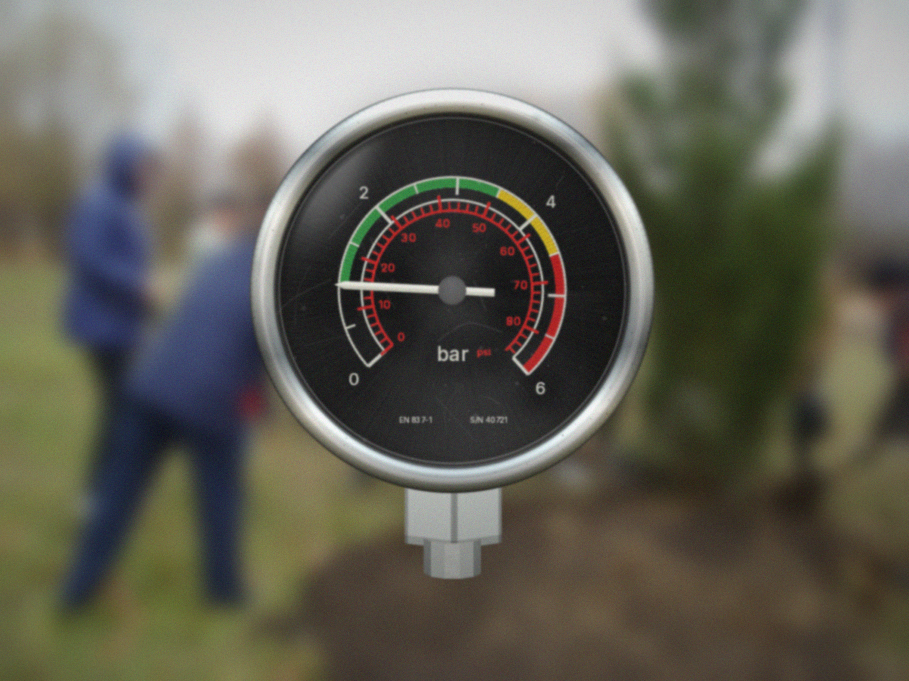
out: {"value": 1, "unit": "bar"}
